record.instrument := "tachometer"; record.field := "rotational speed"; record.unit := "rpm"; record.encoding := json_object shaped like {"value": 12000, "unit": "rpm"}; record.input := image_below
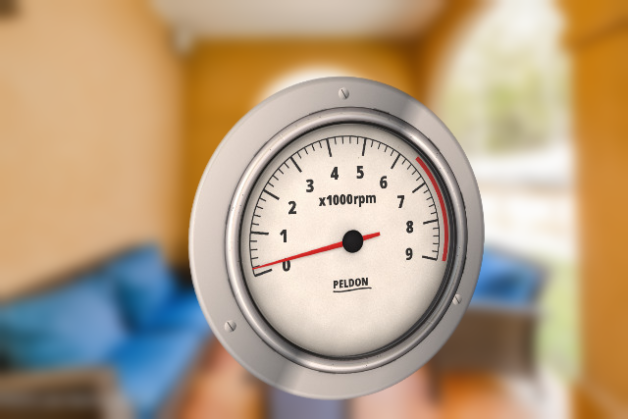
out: {"value": 200, "unit": "rpm"}
